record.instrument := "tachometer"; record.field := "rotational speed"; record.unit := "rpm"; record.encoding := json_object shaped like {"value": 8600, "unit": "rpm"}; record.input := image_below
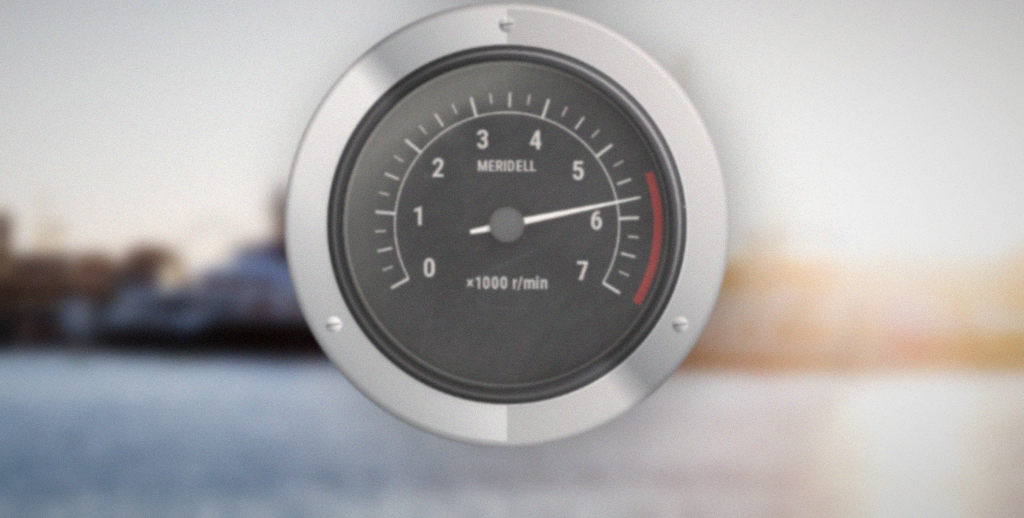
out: {"value": 5750, "unit": "rpm"}
